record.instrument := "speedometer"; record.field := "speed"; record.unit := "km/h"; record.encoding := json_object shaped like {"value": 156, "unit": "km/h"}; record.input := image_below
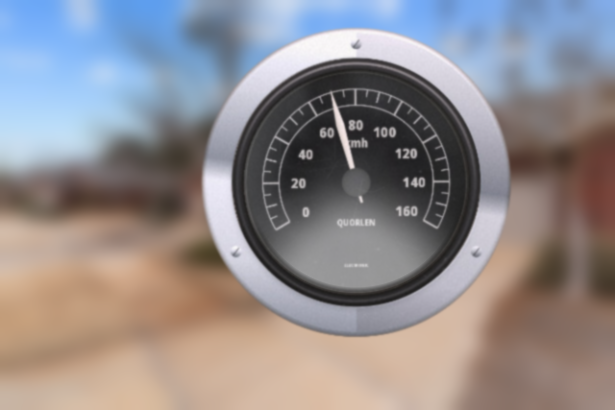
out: {"value": 70, "unit": "km/h"}
